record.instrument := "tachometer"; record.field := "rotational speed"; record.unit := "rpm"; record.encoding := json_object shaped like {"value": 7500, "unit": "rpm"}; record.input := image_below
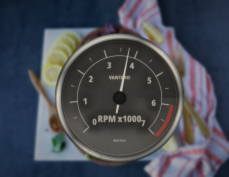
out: {"value": 3750, "unit": "rpm"}
